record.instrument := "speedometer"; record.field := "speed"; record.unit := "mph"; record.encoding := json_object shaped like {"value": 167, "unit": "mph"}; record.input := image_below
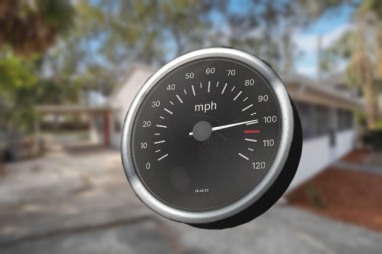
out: {"value": 100, "unit": "mph"}
